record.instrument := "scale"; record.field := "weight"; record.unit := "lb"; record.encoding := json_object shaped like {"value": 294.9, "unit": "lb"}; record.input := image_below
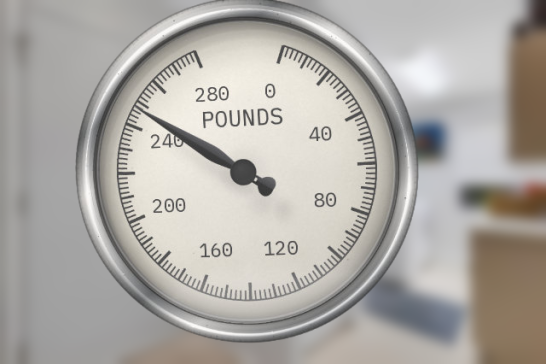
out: {"value": 248, "unit": "lb"}
